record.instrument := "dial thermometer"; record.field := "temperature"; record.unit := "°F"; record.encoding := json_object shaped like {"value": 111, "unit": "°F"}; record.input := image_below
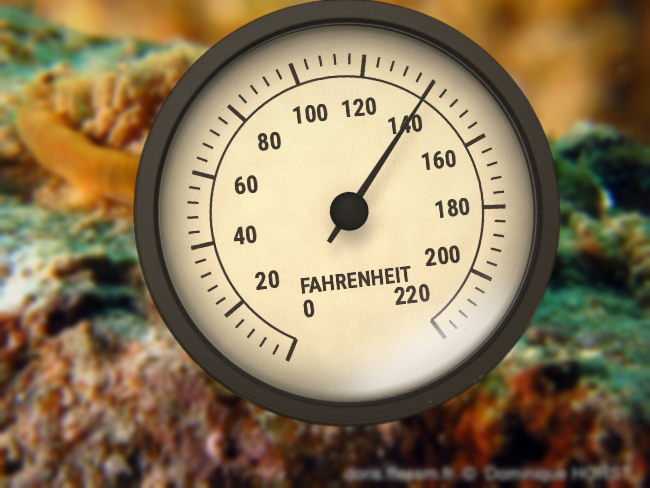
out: {"value": 140, "unit": "°F"}
